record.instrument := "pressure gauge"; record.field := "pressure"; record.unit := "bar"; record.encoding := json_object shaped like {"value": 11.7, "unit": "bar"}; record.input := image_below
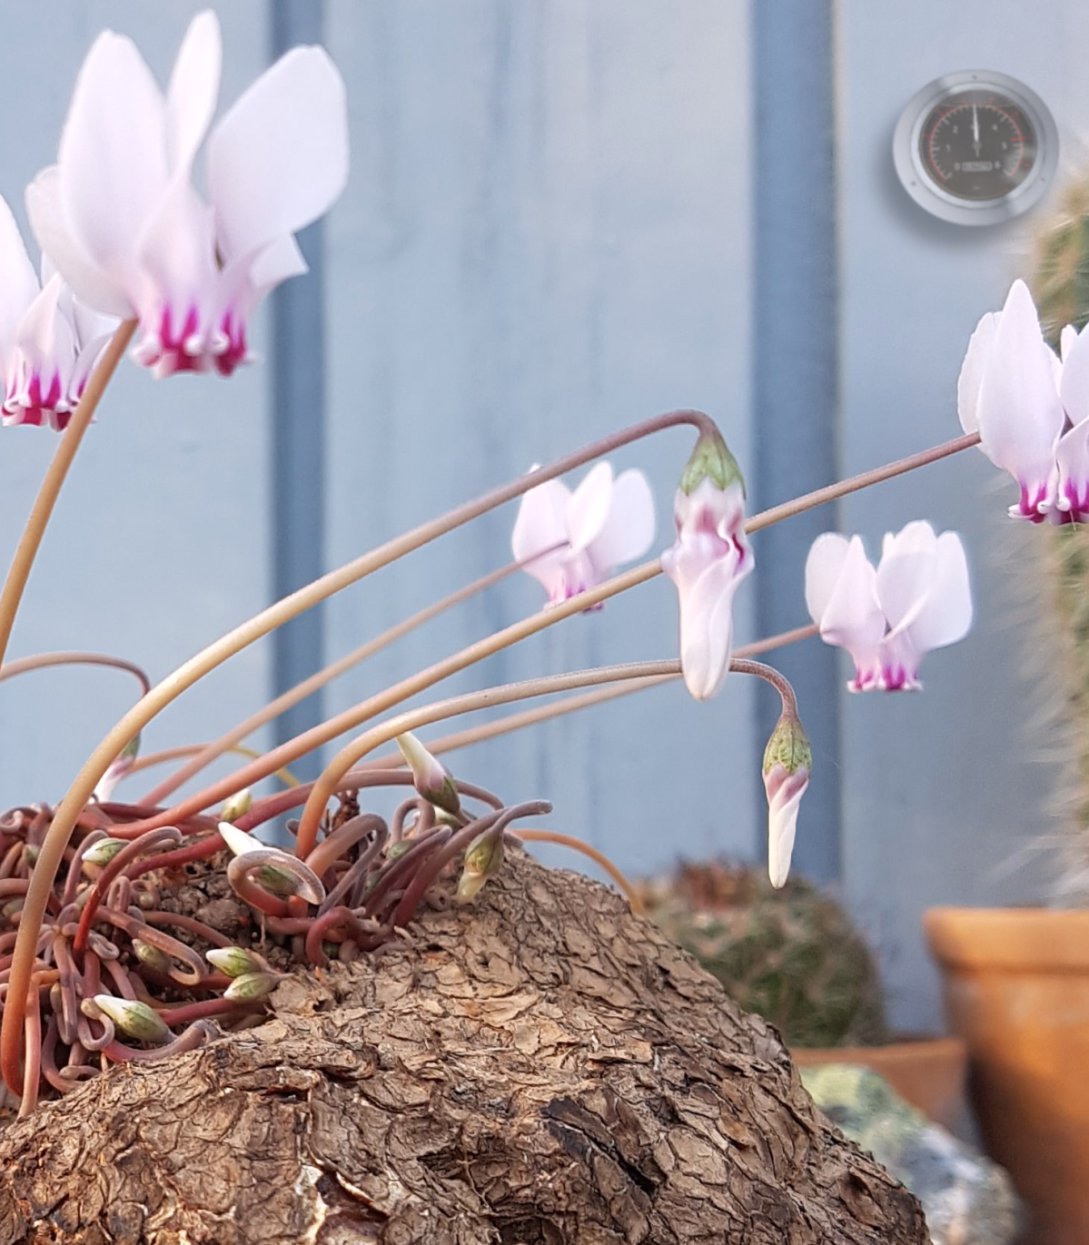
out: {"value": 3, "unit": "bar"}
